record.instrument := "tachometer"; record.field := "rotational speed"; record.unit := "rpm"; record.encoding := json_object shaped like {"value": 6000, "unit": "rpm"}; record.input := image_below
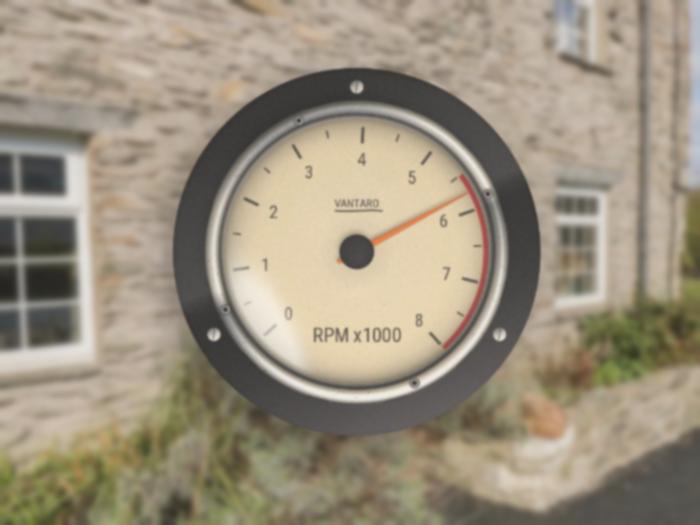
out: {"value": 5750, "unit": "rpm"}
